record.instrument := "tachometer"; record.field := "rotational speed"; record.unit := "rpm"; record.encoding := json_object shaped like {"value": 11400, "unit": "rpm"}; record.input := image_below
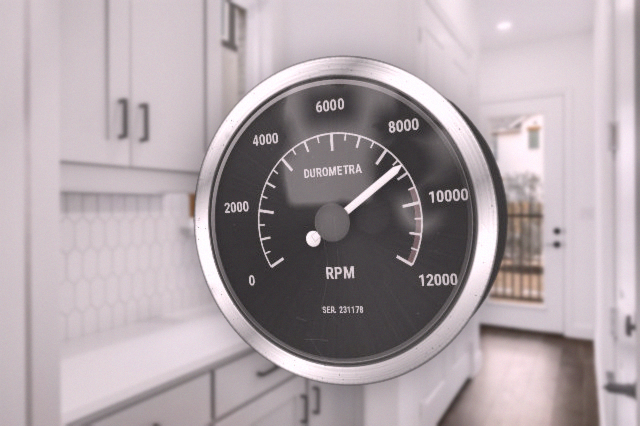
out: {"value": 8750, "unit": "rpm"}
